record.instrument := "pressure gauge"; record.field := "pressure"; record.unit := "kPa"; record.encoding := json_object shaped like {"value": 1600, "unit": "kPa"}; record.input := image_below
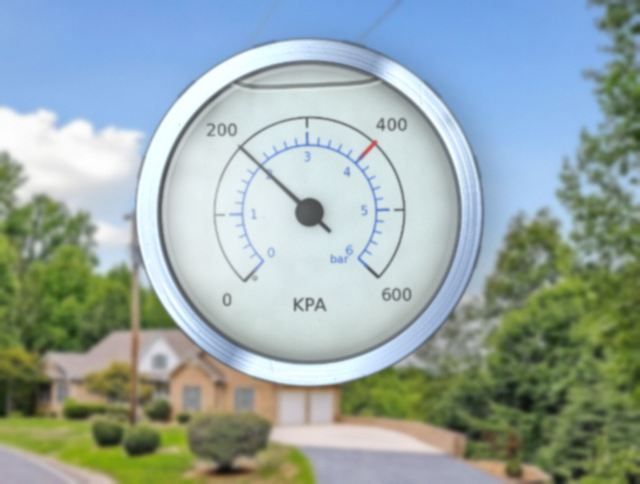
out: {"value": 200, "unit": "kPa"}
